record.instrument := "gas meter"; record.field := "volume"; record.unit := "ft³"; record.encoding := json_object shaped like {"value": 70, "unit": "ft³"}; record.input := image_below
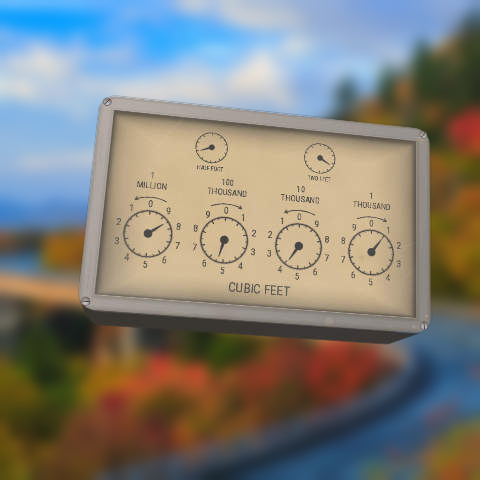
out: {"value": 854100, "unit": "ft³"}
